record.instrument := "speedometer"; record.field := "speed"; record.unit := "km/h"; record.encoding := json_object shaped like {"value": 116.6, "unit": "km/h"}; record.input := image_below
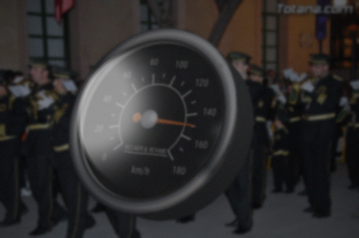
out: {"value": 150, "unit": "km/h"}
